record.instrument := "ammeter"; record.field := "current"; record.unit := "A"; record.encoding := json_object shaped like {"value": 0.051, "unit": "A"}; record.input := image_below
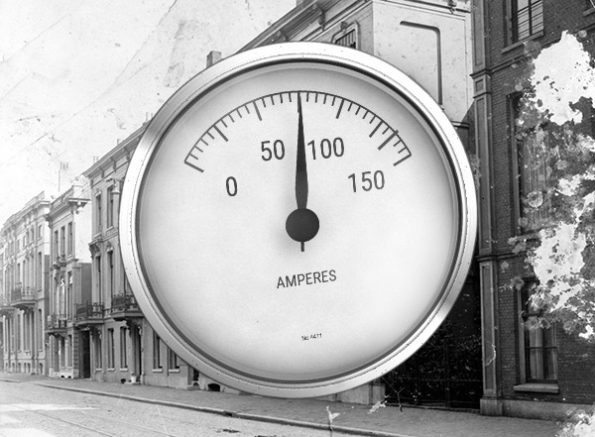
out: {"value": 75, "unit": "A"}
